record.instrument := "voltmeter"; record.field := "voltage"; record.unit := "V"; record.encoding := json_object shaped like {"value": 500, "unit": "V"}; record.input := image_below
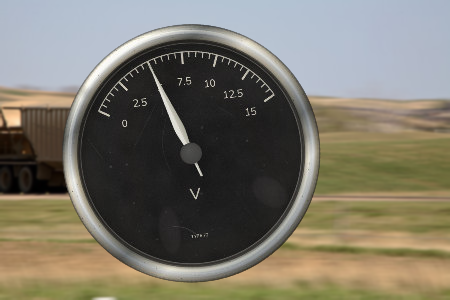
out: {"value": 5, "unit": "V"}
